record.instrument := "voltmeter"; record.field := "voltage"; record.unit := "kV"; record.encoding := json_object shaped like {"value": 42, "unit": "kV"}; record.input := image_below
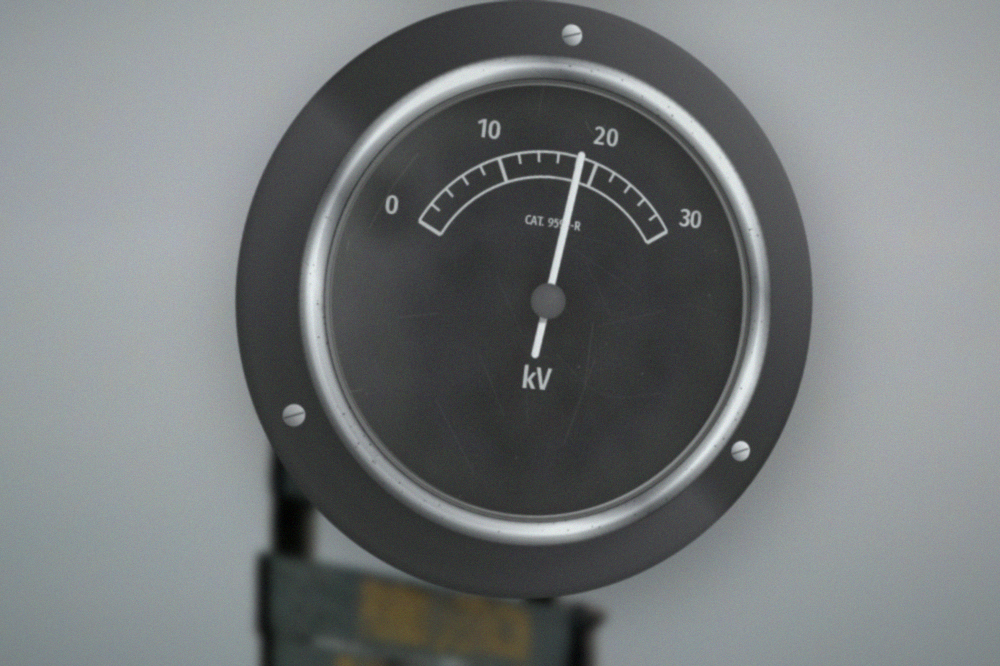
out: {"value": 18, "unit": "kV"}
